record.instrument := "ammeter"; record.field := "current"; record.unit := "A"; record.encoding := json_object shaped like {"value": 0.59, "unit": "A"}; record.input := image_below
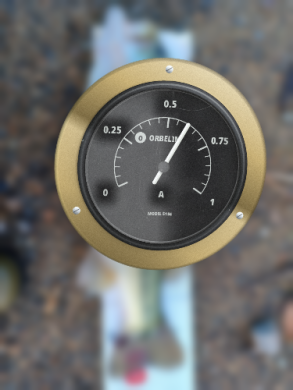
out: {"value": 0.6, "unit": "A"}
